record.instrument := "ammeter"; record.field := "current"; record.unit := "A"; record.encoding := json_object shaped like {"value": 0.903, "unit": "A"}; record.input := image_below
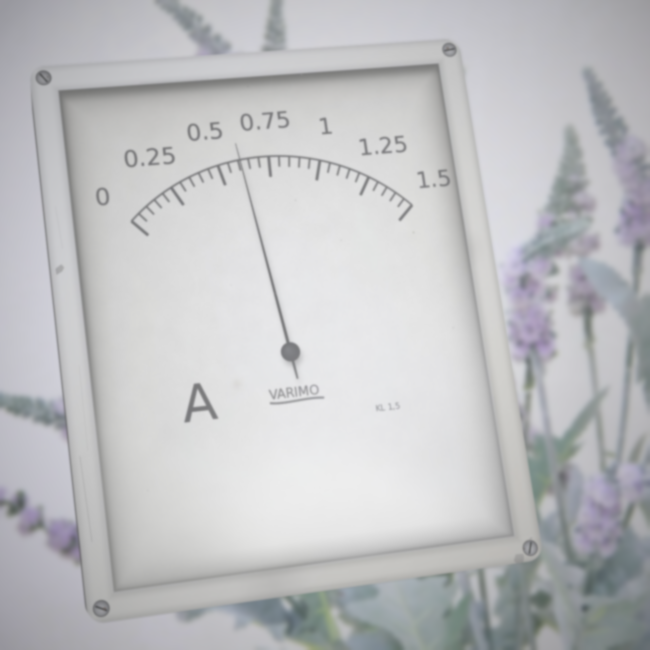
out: {"value": 0.6, "unit": "A"}
